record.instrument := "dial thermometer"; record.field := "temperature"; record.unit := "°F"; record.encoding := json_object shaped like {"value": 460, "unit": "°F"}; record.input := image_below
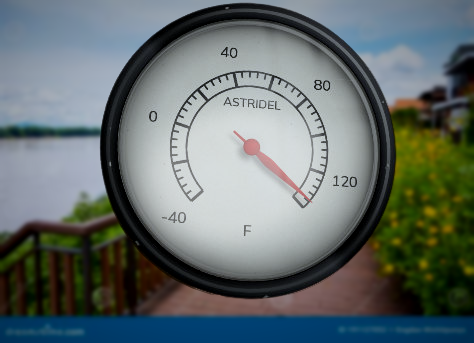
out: {"value": 136, "unit": "°F"}
